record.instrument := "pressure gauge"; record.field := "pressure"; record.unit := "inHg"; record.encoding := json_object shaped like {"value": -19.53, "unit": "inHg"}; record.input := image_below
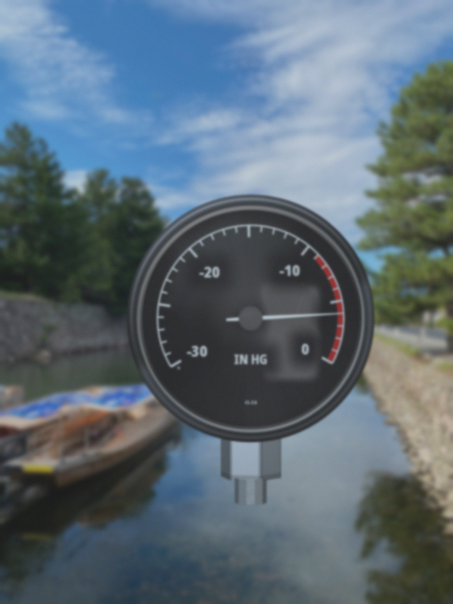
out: {"value": -4, "unit": "inHg"}
